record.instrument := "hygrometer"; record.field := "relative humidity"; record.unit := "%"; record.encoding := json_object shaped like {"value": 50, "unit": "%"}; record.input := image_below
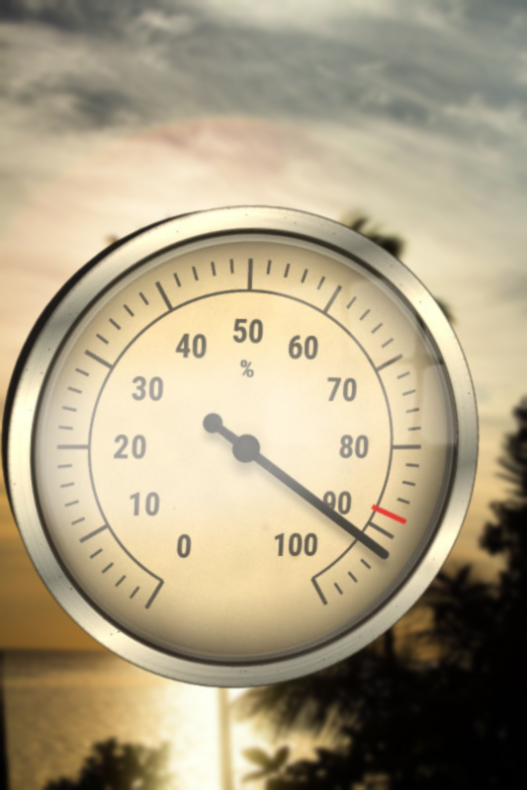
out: {"value": 92, "unit": "%"}
